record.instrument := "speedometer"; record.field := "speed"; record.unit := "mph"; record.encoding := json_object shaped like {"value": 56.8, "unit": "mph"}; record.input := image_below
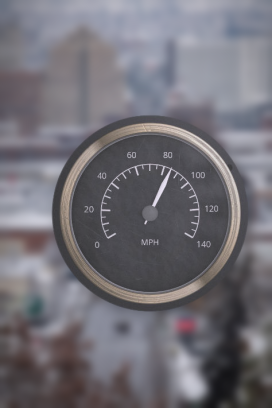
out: {"value": 85, "unit": "mph"}
